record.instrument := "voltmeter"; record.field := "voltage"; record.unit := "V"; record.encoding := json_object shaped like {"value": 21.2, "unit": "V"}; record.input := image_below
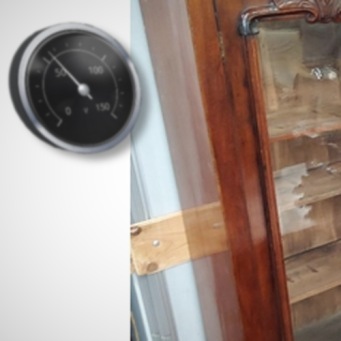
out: {"value": 55, "unit": "V"}
